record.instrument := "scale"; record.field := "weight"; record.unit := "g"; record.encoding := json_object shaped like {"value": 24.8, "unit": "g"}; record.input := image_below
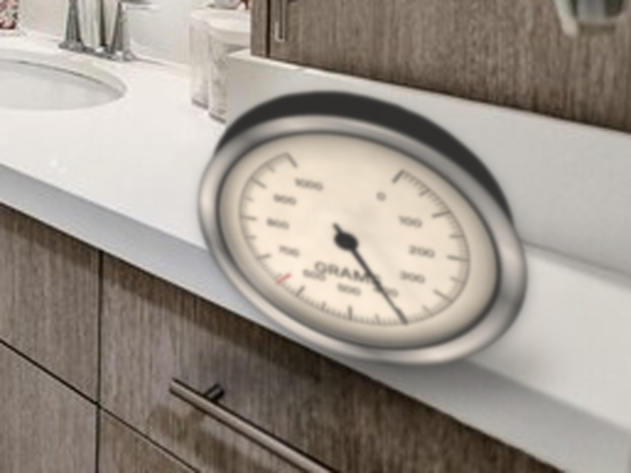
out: {"value": 400, "unit": "g"}
